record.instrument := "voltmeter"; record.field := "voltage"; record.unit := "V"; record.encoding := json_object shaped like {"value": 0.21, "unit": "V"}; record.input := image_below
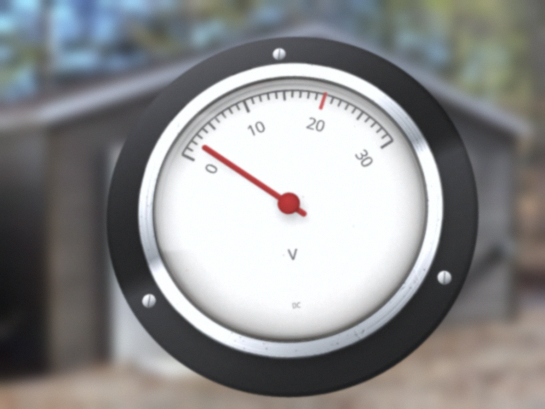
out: {"value": 2, "unit": "V"}
